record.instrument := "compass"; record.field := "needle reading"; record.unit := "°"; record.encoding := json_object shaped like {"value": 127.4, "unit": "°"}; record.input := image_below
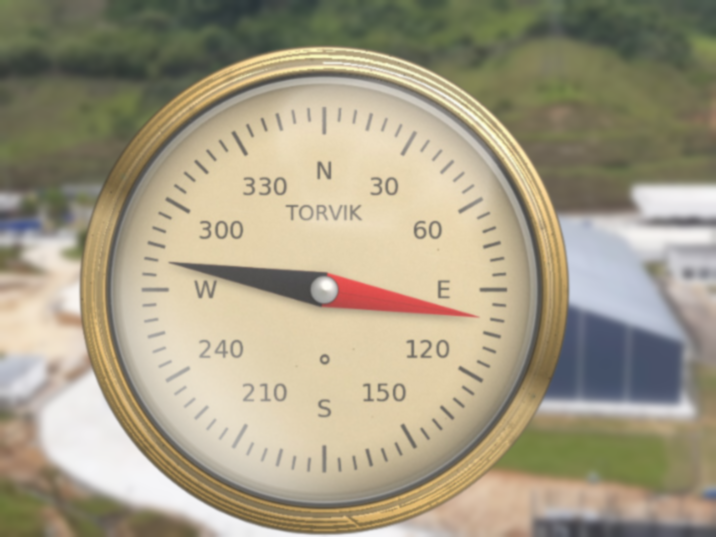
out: {"value": 100, "unit": "°"}
